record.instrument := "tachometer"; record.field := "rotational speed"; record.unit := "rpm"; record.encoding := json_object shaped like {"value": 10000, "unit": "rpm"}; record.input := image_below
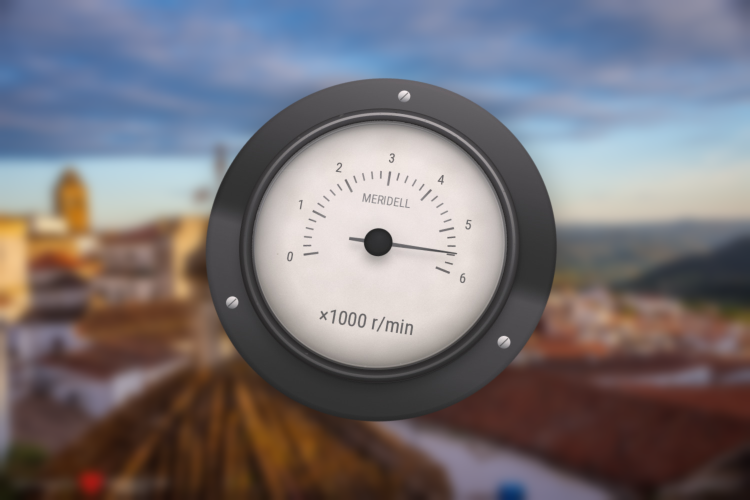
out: {"value": 5600, "unit": "rpm"}
